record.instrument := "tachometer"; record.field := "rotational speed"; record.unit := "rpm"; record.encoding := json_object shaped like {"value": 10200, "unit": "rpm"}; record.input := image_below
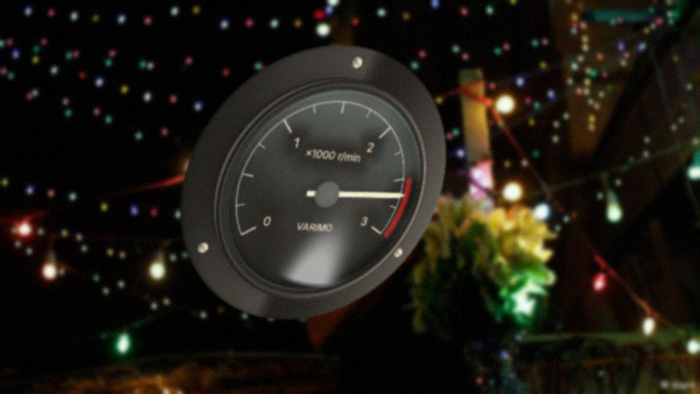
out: {"value": 2625, "unit": "rpm"}
